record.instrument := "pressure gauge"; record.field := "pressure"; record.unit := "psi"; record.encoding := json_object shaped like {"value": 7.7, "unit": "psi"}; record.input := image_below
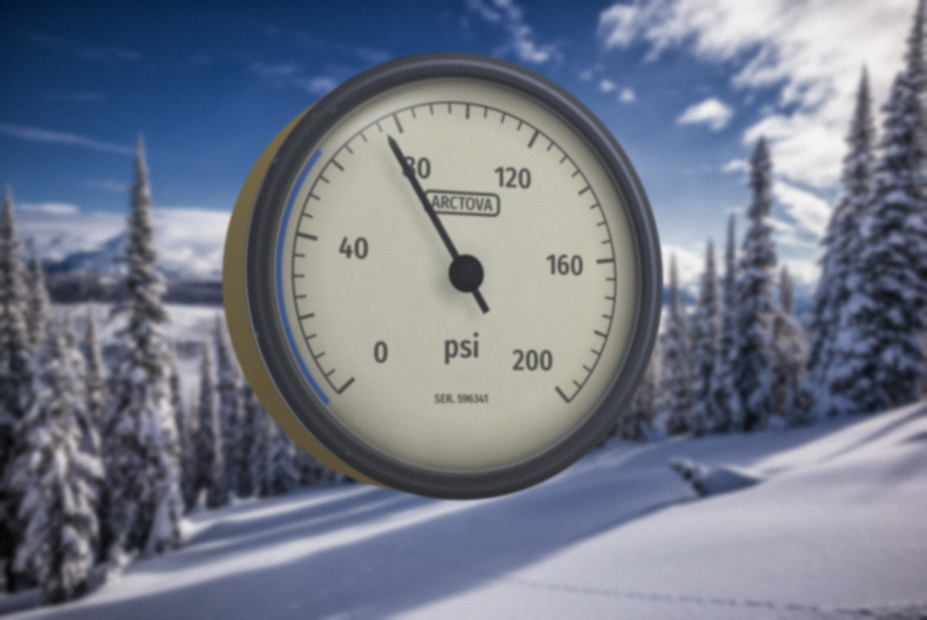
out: {"value": 75, "unit": "psi"}
